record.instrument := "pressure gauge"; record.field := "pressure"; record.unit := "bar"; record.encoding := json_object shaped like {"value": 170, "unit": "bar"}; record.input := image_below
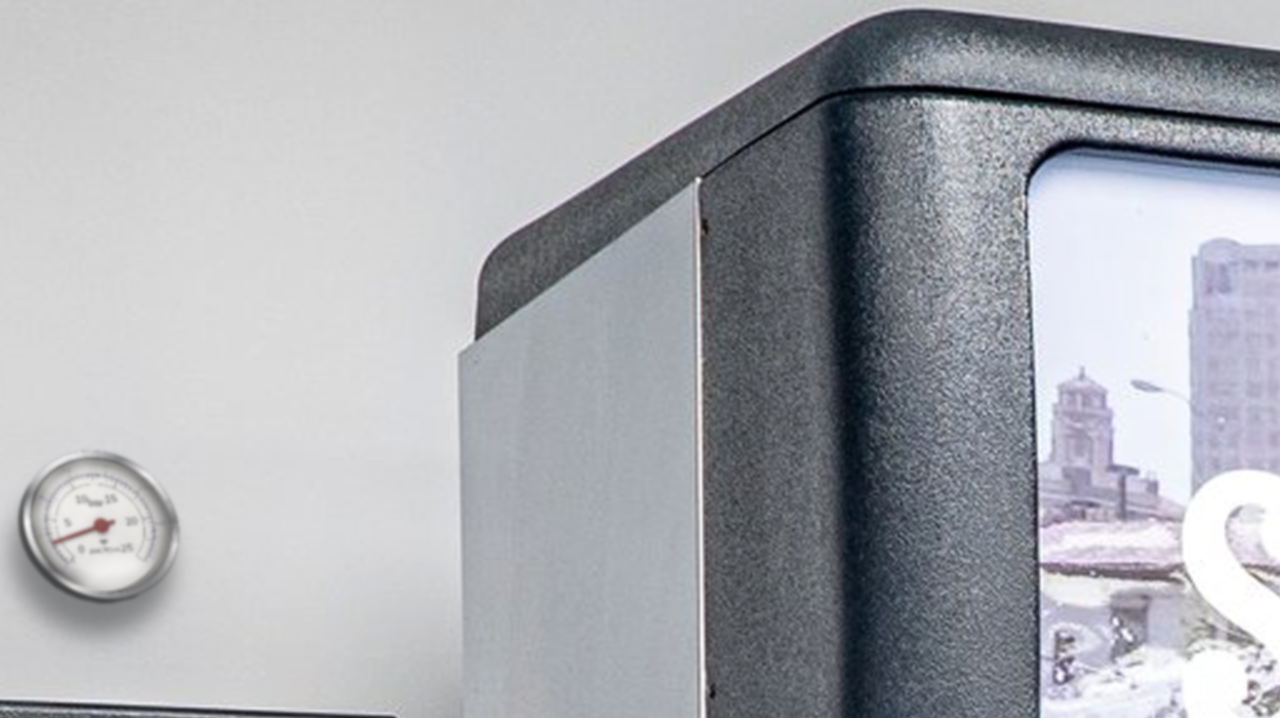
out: {"value": 2.5, "unit": "bar"}
